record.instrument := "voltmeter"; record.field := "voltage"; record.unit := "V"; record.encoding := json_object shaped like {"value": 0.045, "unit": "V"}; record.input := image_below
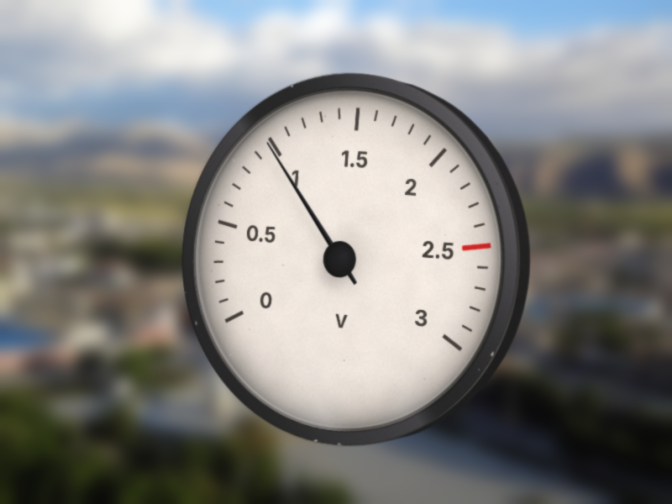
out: {"value": 1, "unit": "V"}
